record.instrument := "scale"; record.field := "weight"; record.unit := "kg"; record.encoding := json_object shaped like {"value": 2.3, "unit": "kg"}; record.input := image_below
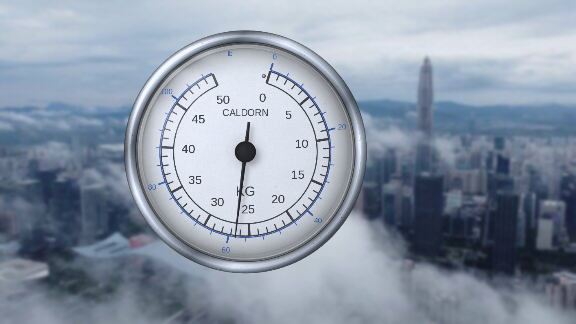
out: {"value": 26.5, "unit": "kg"}
